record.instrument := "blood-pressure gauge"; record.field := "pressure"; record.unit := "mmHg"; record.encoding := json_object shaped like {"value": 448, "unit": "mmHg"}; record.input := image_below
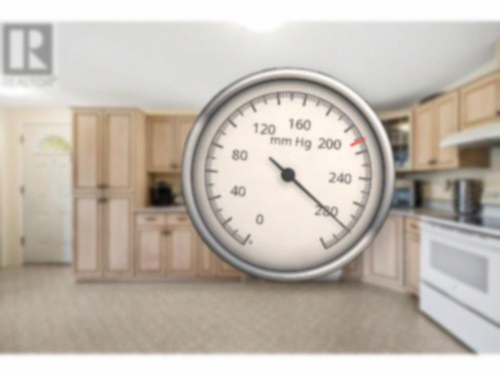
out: {"value": 280, "unit": "mmHg"}
